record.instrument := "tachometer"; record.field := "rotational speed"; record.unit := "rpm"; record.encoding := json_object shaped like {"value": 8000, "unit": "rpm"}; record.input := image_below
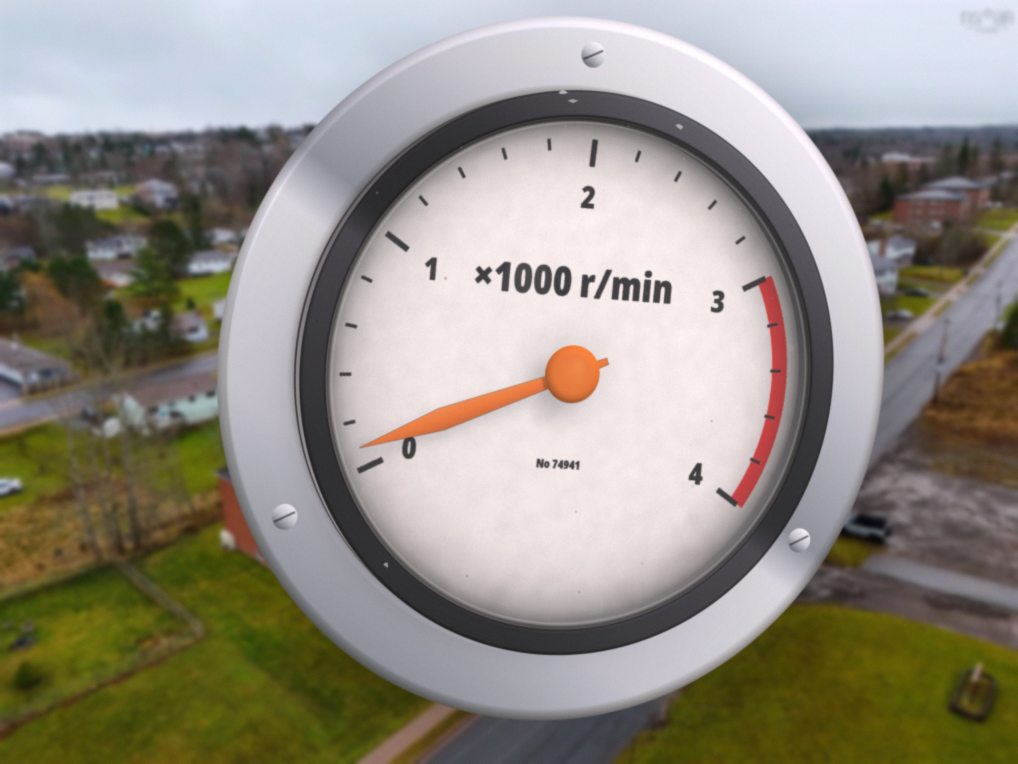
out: {"value": 100, "unit": "rpm"}
